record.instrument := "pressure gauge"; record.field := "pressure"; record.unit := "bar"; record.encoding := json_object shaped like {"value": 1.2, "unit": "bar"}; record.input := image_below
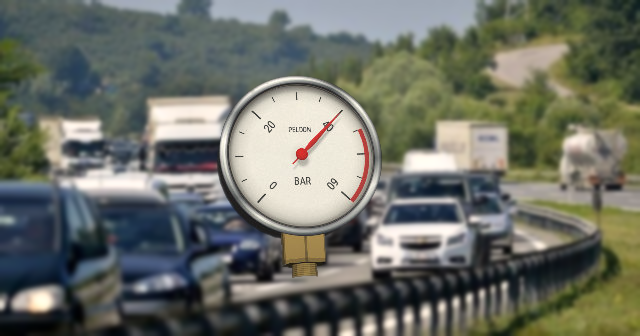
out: {"value": 40, "unit": "bar"}
